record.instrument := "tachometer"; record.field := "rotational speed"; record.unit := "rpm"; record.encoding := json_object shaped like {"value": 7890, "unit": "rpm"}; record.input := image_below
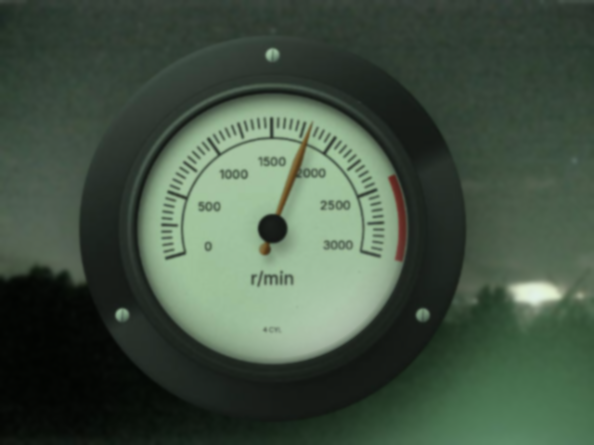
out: {"value": 1800, "unit": "rpm"}
